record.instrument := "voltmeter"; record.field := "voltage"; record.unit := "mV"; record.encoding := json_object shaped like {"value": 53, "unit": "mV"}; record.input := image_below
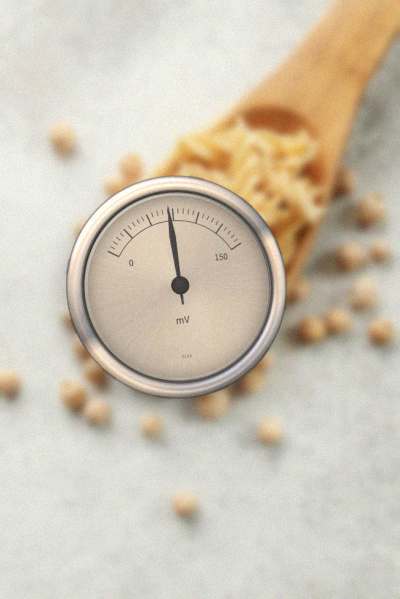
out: {"value": 70, "unit": "mV"}
